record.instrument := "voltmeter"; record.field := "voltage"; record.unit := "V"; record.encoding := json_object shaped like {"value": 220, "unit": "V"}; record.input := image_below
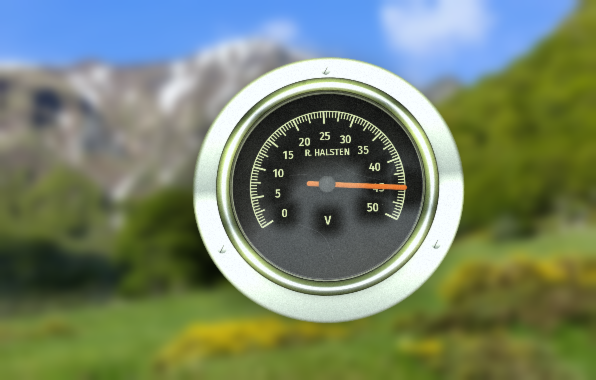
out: {"value": 45, "unit": "V"}
